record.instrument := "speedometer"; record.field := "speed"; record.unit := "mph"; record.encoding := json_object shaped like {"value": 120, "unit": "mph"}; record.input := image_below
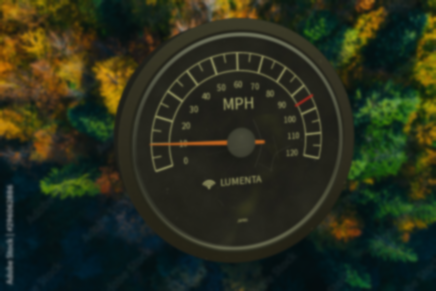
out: {"value": 10, "unit": "mph"}
